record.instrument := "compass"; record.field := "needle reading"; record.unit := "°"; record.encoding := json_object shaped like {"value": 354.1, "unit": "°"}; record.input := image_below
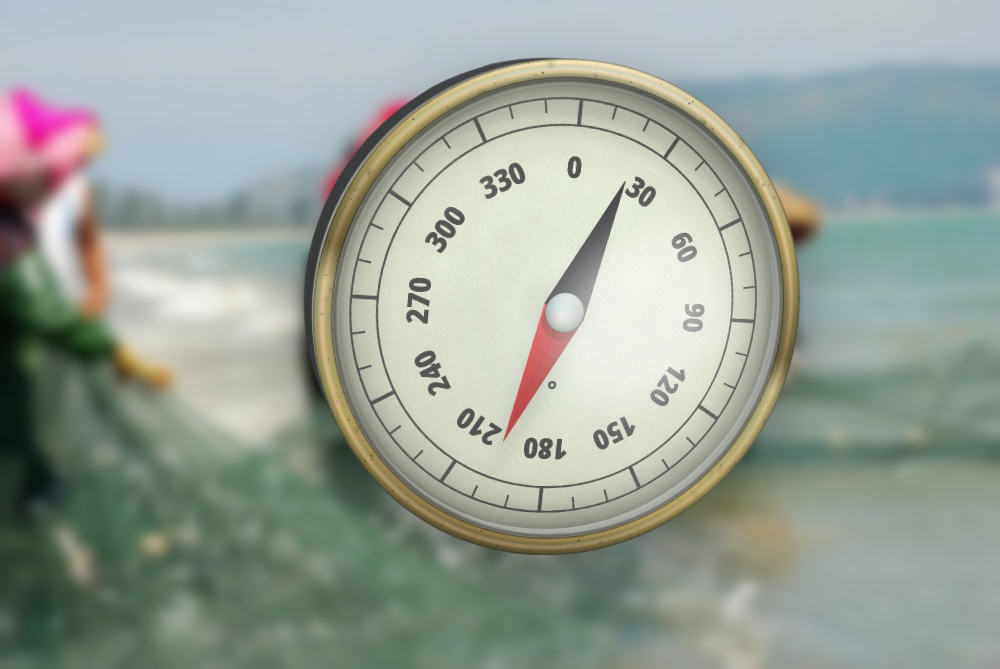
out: {"value": 200, "unit": "°"}
